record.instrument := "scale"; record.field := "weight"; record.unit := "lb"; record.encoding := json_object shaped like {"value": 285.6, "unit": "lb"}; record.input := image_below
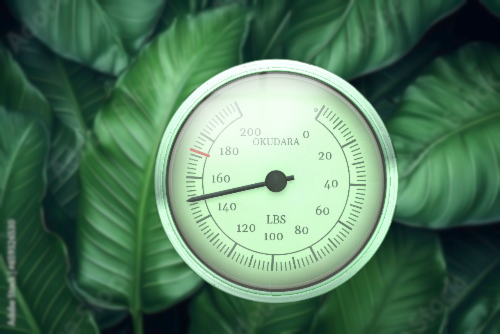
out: {"value": 150, "unit": "lb"}
